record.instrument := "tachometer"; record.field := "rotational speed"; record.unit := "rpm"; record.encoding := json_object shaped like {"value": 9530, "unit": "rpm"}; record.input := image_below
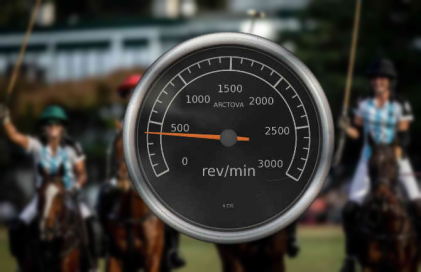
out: {"value": 400, "unit": "rpm"}
